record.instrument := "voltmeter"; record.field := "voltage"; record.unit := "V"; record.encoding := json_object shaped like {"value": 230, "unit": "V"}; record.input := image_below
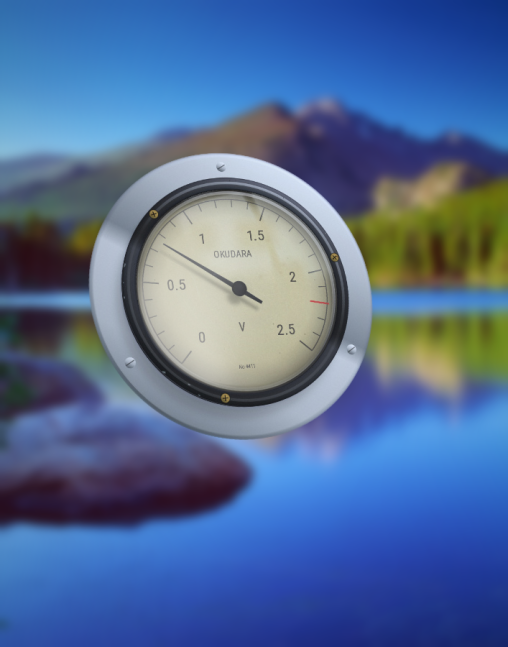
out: {"value": 0.75, "unit": "V"}
